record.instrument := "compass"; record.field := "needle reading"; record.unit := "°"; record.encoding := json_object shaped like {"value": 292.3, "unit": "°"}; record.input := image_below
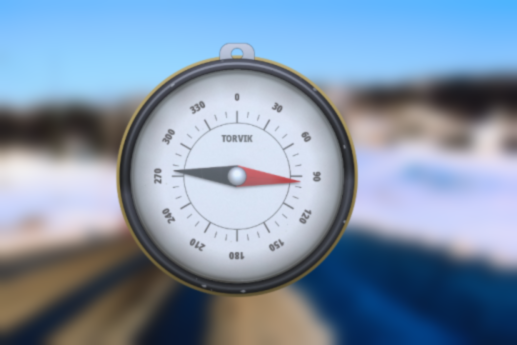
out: {"value": 95, "unit": "°"}
